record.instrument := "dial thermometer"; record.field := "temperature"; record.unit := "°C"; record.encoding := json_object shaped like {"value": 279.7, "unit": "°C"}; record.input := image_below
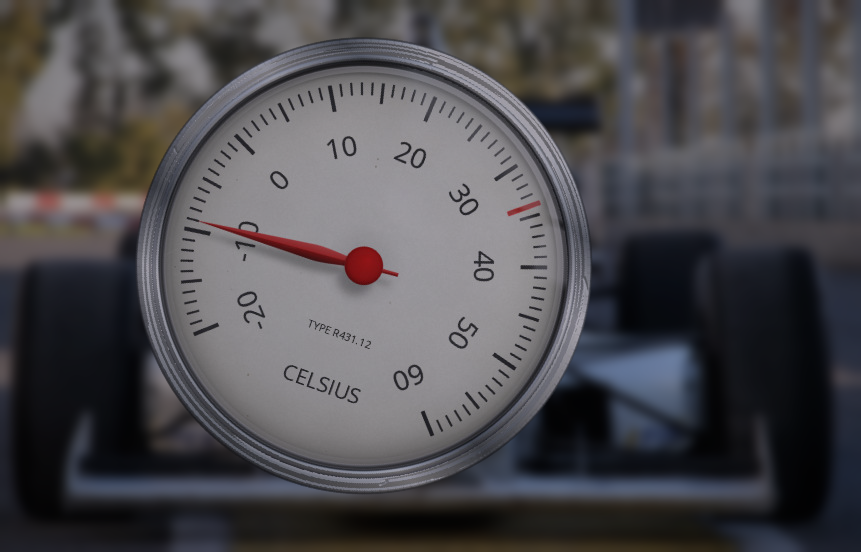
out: {"value": -9, "unit": "°C"}
